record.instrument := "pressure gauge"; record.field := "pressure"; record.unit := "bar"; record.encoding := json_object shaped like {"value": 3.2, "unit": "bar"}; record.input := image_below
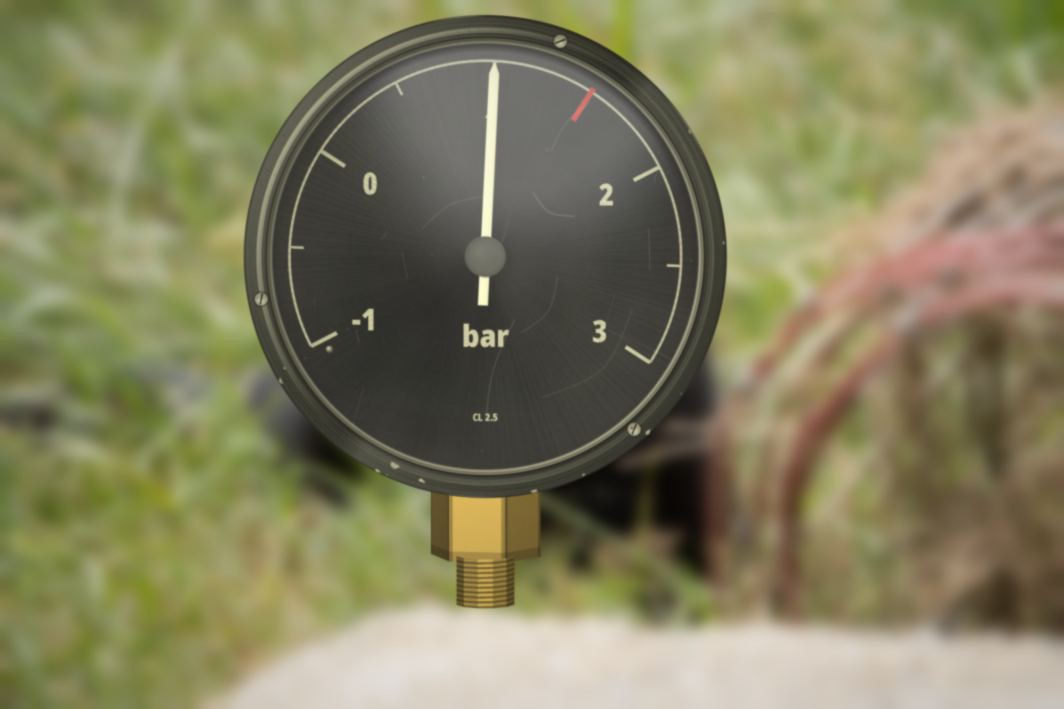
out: {"value": 1, "unit": "bar"}
